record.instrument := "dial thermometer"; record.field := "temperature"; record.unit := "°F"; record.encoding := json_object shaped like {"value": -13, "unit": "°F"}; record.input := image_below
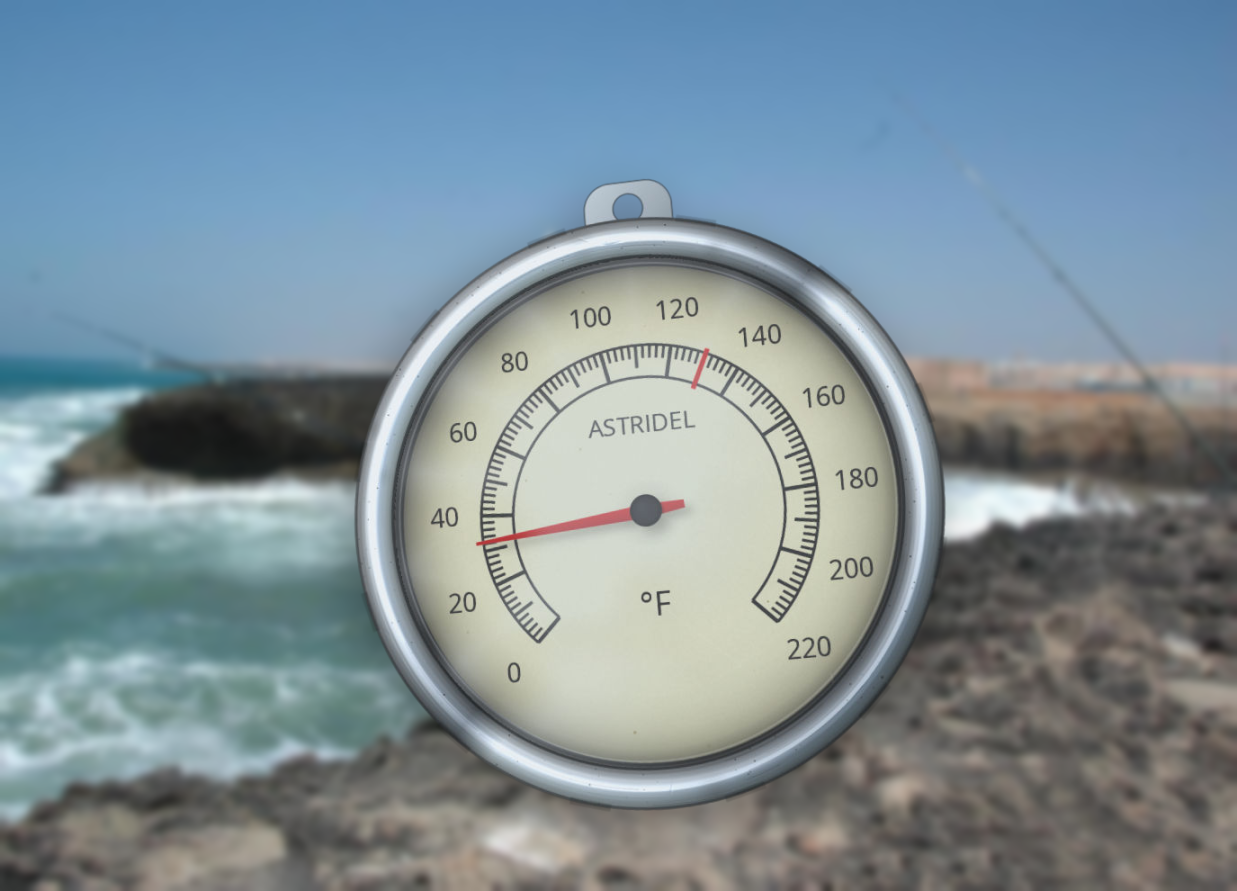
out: {"value": 32, "unit": "°F"}
